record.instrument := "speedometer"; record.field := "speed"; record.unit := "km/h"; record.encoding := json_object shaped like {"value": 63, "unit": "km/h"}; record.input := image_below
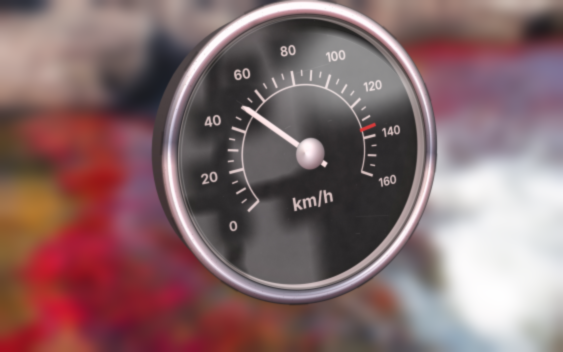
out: {"value": 50, "unit": "km/h"}
